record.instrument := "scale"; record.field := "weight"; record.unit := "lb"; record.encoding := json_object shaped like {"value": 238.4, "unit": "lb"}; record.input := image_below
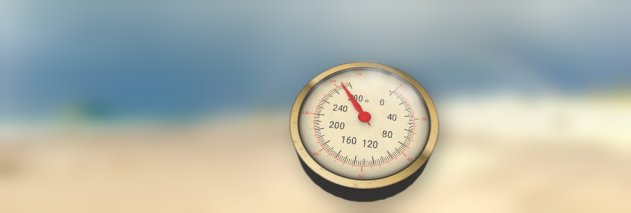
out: {"value": 270, "unit": "lb"}
